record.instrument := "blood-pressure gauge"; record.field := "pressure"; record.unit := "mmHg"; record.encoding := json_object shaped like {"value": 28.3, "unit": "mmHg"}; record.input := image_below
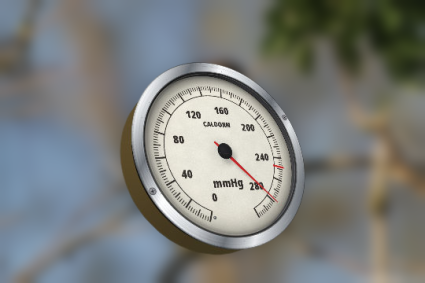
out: {"value": 280, "unit": "mmHg"}
